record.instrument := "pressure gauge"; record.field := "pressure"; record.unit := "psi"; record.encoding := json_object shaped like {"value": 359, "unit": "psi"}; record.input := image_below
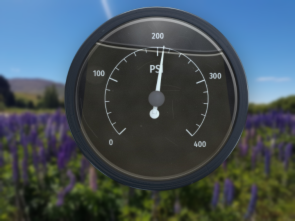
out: {"value": 210, "unit": "psi"}
